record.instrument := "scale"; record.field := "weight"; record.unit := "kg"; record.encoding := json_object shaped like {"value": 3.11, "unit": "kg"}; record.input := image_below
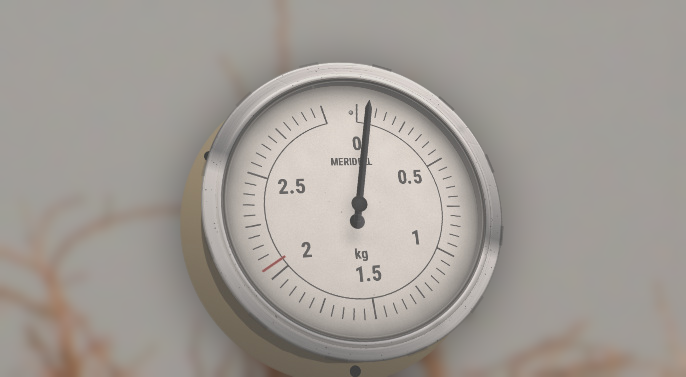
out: {"value": 0.05, "unit": "kg"}
